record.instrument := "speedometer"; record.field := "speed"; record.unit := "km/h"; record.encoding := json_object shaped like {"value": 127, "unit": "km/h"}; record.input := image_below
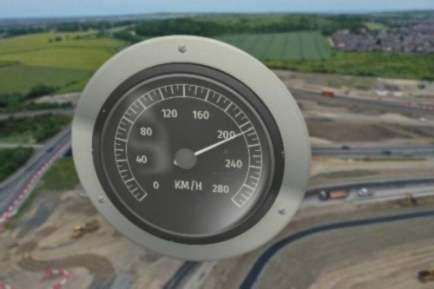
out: {"value": 205, "unit": "km/h"}
